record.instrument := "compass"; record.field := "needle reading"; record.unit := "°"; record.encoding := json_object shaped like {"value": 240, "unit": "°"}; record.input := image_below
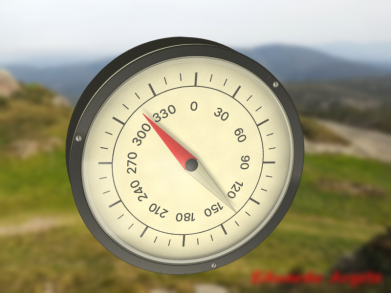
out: {"value": 315, "unit": "°"}
